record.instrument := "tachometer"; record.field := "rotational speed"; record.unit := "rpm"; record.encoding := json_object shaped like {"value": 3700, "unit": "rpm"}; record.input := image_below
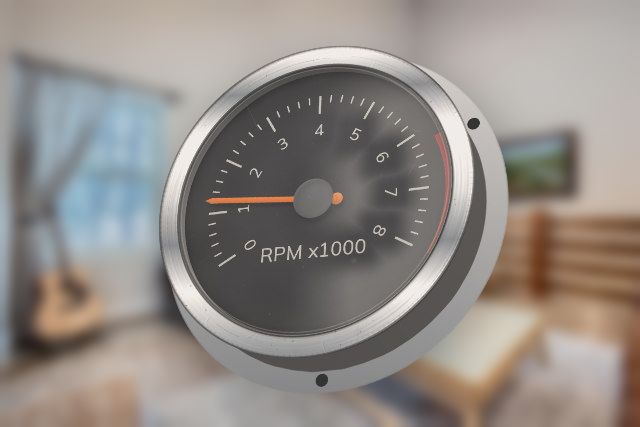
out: {"value": 1200, "unit": "rpm"}
